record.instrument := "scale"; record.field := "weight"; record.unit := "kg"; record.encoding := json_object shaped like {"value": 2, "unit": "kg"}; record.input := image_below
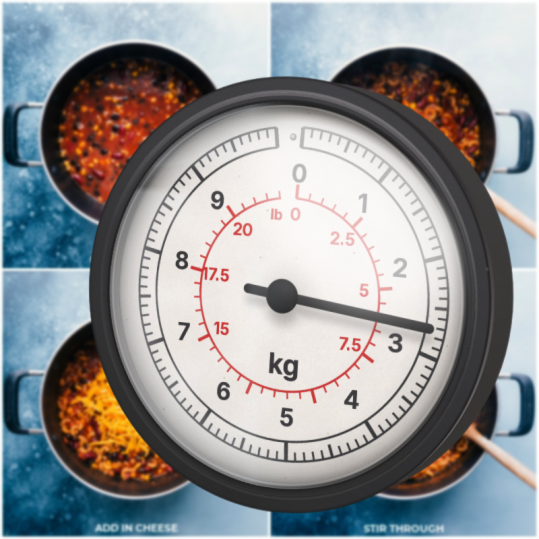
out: {"value": 2.7, "unit": "kg"}
